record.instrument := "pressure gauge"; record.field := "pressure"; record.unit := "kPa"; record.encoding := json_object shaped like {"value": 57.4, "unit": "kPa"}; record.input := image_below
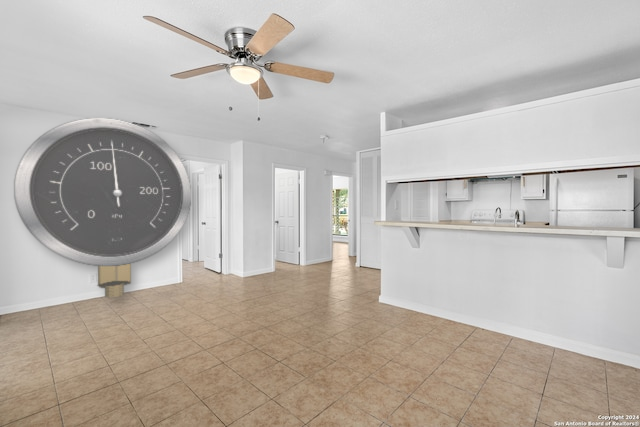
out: {"value": 120, "unit": "kPa"}
